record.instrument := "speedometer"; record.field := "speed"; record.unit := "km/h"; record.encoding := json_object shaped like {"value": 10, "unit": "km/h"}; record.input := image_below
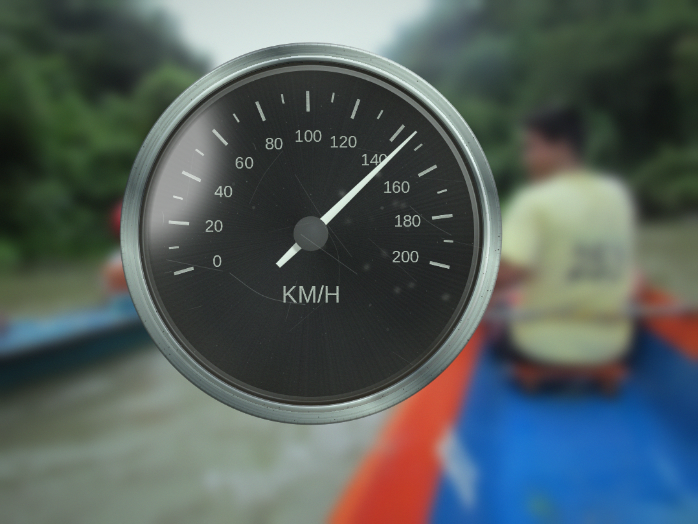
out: {"value": 145, "unit": "km/h"}
